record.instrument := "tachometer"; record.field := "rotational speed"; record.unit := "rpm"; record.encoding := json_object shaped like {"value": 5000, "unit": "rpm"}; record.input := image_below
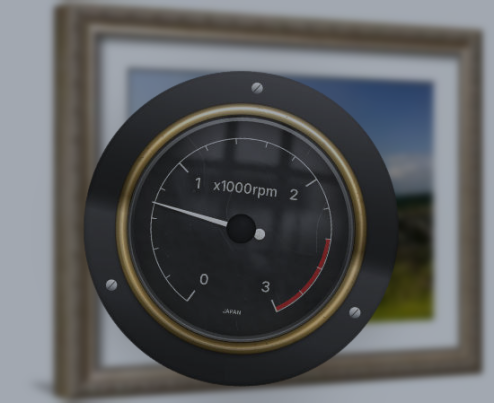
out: {"value": 700, "unit": "rpm"}
